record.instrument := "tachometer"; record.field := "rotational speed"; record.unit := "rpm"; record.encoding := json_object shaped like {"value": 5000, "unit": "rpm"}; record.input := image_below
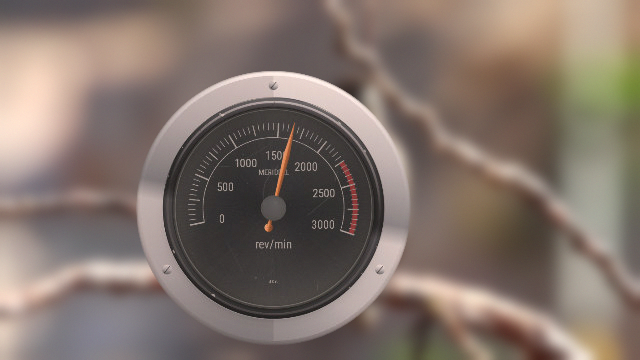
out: {"value": 1650, "unit": "rpm"}
